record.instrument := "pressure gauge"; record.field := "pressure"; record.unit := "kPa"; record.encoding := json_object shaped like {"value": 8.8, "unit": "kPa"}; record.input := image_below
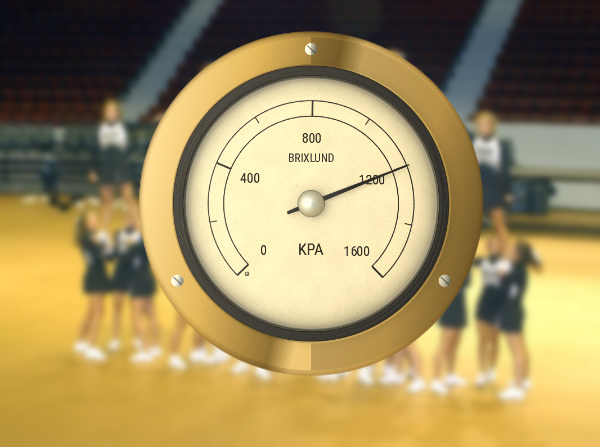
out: {"value": 1200, "unit": "kPa"}
